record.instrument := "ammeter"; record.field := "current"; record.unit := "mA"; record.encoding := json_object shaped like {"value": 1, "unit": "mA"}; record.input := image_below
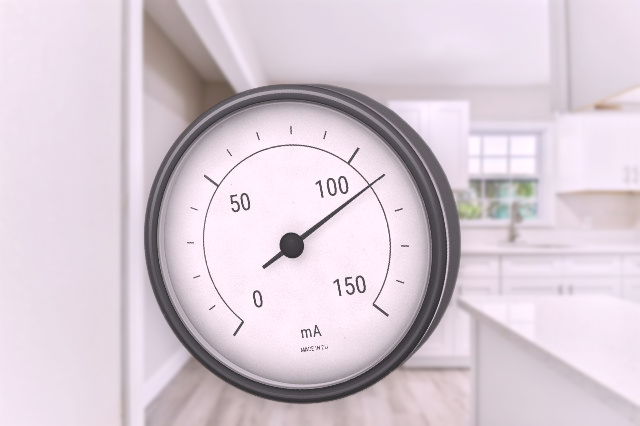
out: {"value": 110, "unit": "mA"}
